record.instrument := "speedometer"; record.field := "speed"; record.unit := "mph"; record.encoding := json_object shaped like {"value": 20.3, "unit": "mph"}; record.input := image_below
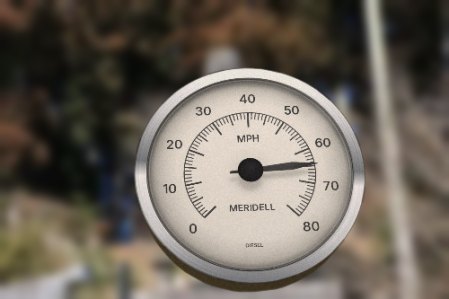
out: {"value": 65, "unit": "mph"}
